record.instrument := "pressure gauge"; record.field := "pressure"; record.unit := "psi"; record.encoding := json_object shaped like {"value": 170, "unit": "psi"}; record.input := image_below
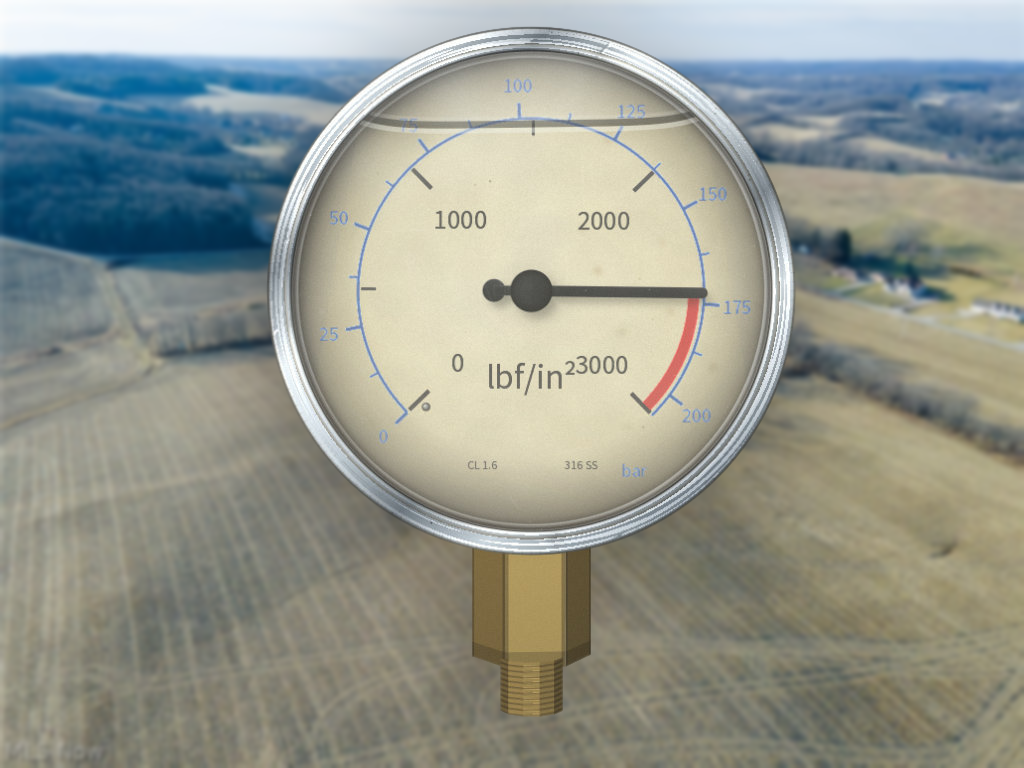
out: {"value": 2500, "unit": "psi"}
